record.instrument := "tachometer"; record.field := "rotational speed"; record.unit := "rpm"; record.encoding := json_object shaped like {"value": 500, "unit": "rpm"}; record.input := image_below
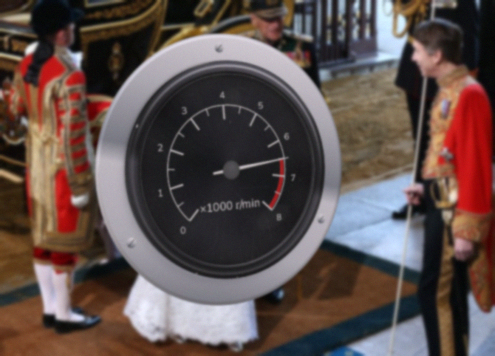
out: {"value": 6500, "unit": "rpm"}
